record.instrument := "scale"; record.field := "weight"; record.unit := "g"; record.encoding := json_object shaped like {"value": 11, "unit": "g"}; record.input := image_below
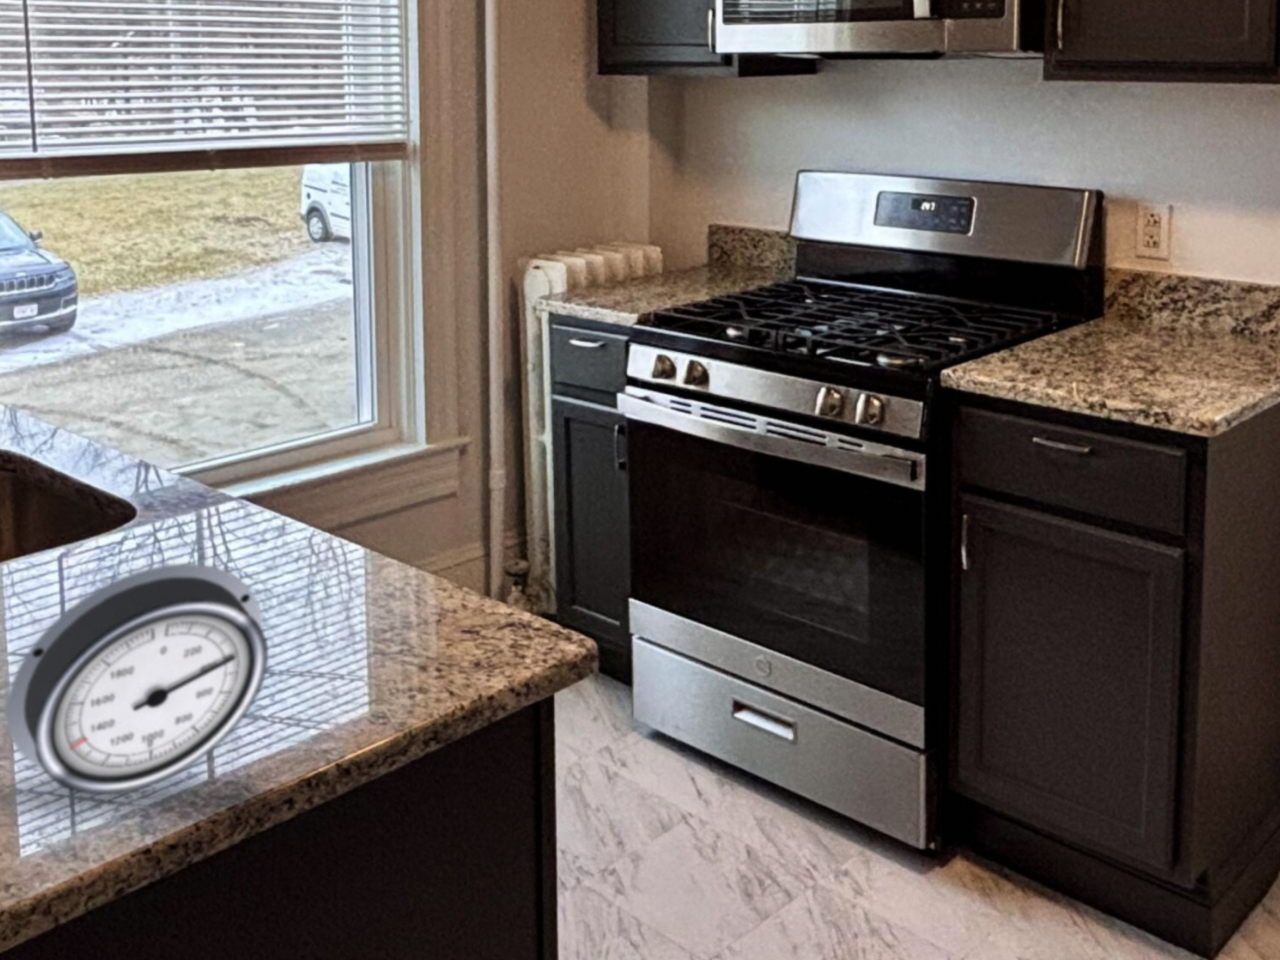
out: {"value": 400, "unit": "g"}
